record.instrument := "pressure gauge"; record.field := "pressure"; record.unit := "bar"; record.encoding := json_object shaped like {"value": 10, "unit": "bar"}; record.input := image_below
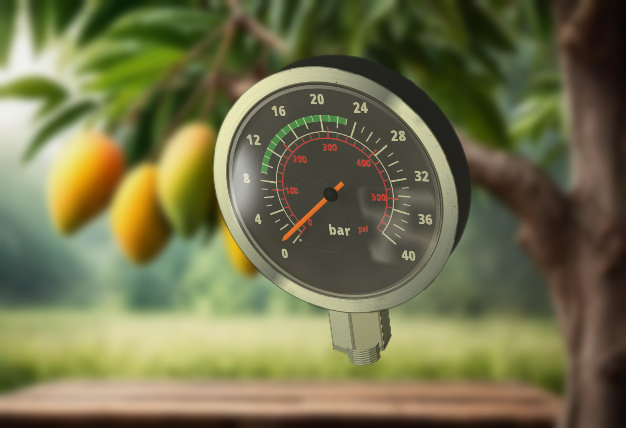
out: {"value": 1, "unit": "bar"}
